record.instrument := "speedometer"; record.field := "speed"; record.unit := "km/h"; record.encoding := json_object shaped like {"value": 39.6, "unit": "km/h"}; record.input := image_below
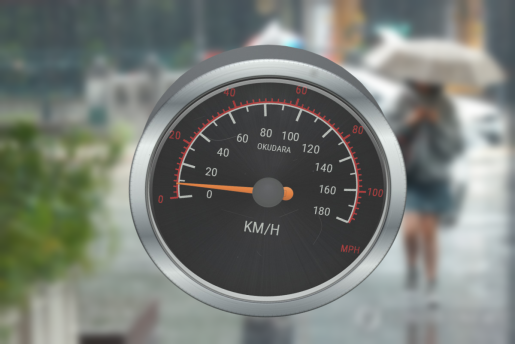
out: {"value": 10, "unit": "km/h"}
